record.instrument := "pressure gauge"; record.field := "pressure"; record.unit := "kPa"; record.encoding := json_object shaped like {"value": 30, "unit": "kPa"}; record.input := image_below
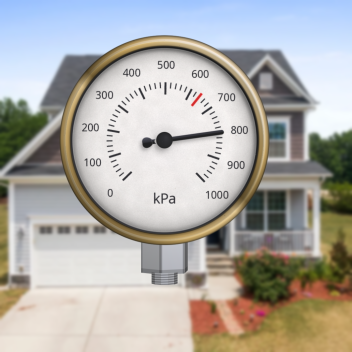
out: {"value": 800, "unit": "kPa"}
